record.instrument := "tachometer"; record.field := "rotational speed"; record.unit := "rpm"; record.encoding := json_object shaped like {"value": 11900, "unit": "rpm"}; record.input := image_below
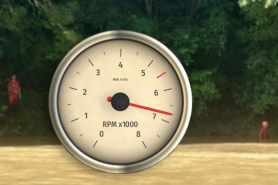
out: {"value": 6750, "unit": "rpm"}
